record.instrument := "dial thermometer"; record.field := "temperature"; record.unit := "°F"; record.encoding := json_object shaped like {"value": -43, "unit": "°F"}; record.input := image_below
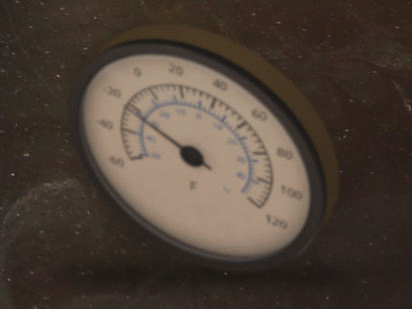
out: {"value": -20, "unit": "°F"}
